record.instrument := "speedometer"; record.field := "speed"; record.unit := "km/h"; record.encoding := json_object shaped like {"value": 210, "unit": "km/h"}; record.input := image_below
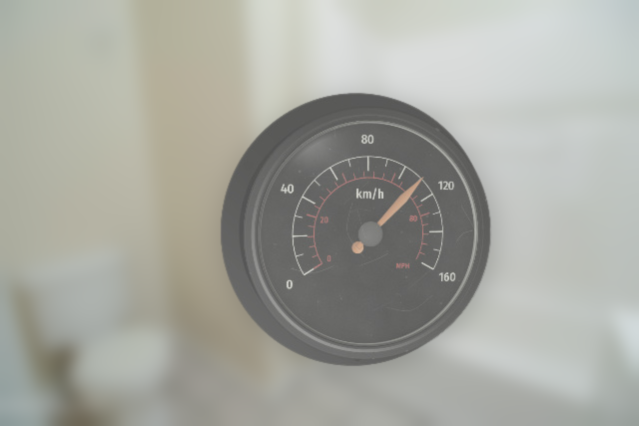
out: {"value": 110, "unit": "km/h"}
